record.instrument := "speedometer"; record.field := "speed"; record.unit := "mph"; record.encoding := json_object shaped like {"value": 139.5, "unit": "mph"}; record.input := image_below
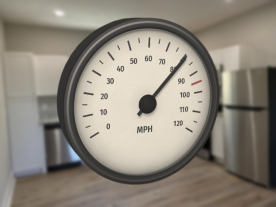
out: {"value": 80, "unit": "mph"}
